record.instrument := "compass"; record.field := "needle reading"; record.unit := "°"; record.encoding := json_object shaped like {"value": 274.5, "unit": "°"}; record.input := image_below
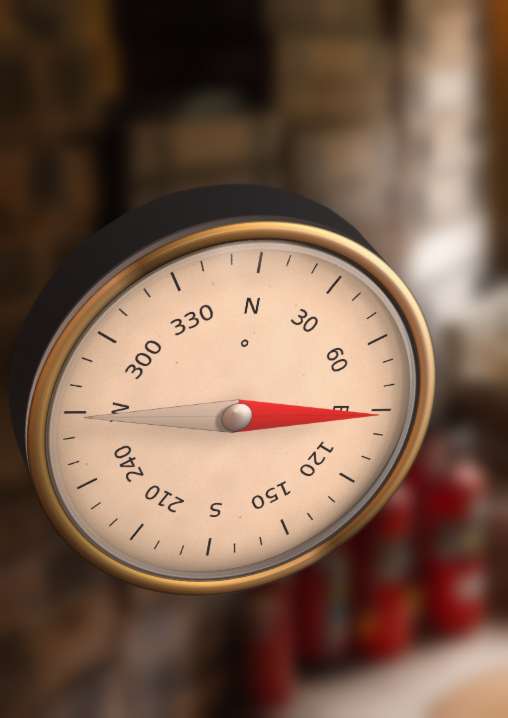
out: {"value": 90, "unit": "°"}
